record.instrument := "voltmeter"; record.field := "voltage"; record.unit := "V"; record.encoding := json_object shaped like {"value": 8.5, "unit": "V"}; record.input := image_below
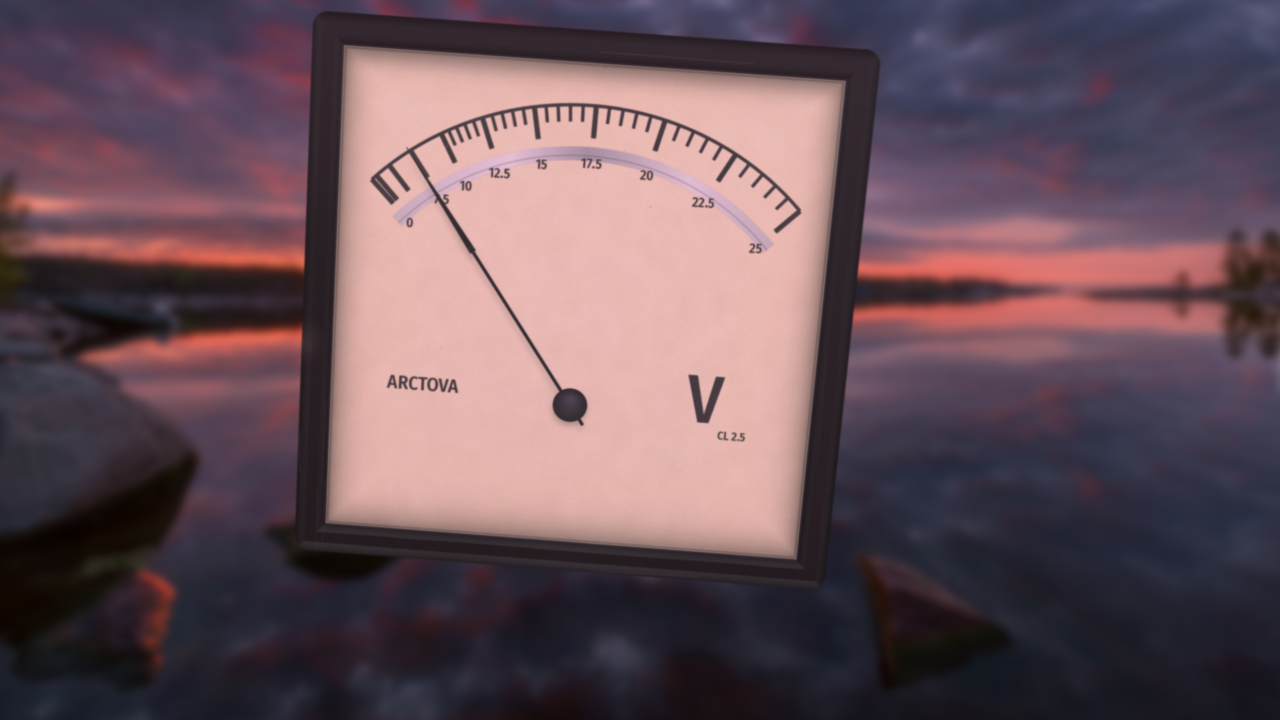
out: {"value": 7.5, "unit": "V"}
